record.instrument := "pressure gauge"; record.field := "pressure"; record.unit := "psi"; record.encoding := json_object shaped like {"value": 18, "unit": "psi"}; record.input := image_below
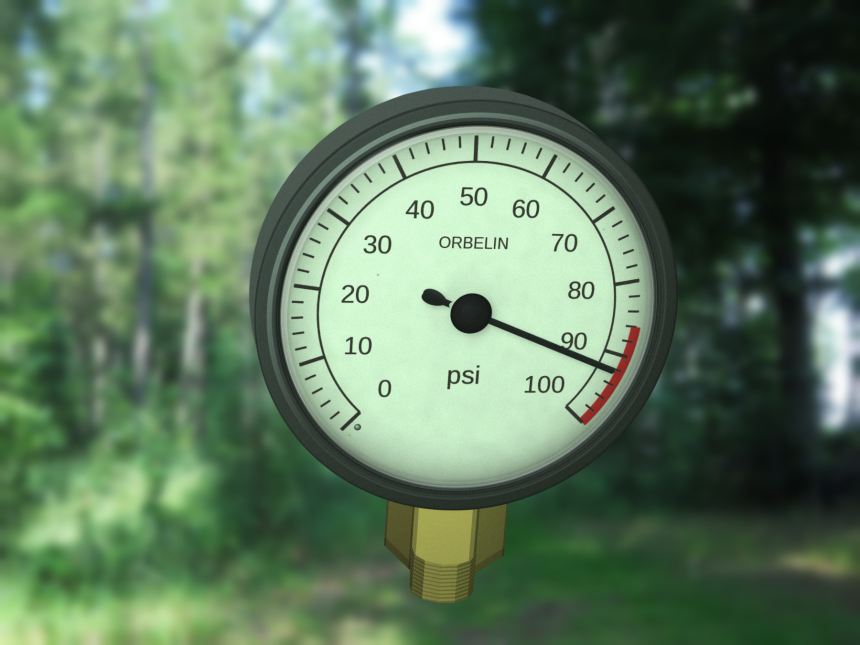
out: {"value": 92, "unit": "psi"}
